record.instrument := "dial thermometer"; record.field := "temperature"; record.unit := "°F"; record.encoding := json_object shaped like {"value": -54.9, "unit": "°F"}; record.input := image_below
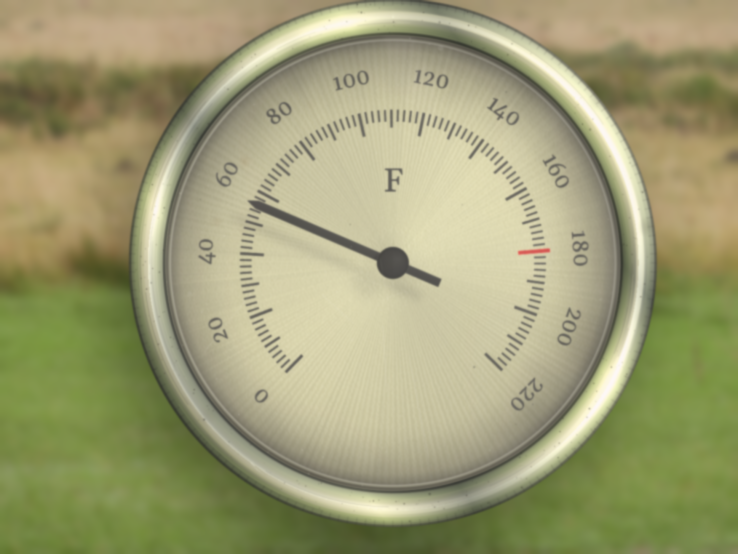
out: {"value": 56, "unit": "°F"}
